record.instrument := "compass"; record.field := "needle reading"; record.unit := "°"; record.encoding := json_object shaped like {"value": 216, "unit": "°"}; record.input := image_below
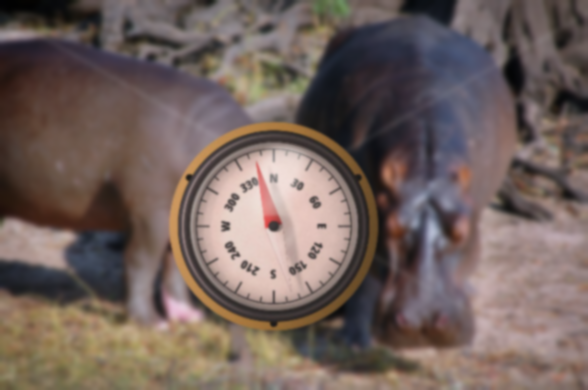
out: {"value": 345, "unit": "°"}
